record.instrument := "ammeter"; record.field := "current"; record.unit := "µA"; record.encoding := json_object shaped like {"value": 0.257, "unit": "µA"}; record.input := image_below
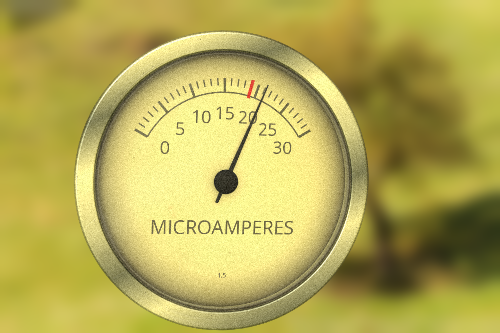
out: {"value": 21, "unit": "µA"}
